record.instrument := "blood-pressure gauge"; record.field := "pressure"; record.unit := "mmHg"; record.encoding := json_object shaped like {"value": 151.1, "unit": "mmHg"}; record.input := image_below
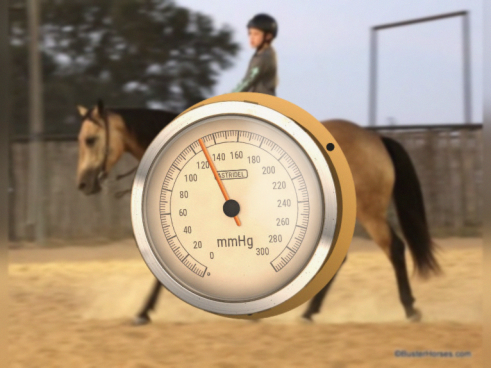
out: {"value": 130, "unit": "mmHg"}
